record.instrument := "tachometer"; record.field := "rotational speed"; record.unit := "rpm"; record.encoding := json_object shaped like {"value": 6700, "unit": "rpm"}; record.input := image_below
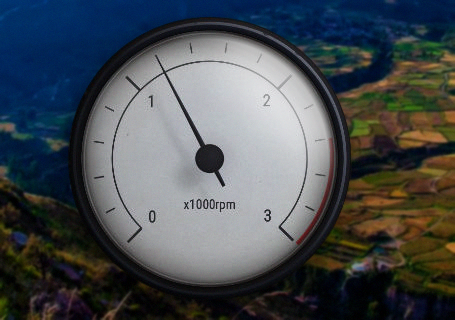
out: {"value": 1200, "unit": "rpm"}
